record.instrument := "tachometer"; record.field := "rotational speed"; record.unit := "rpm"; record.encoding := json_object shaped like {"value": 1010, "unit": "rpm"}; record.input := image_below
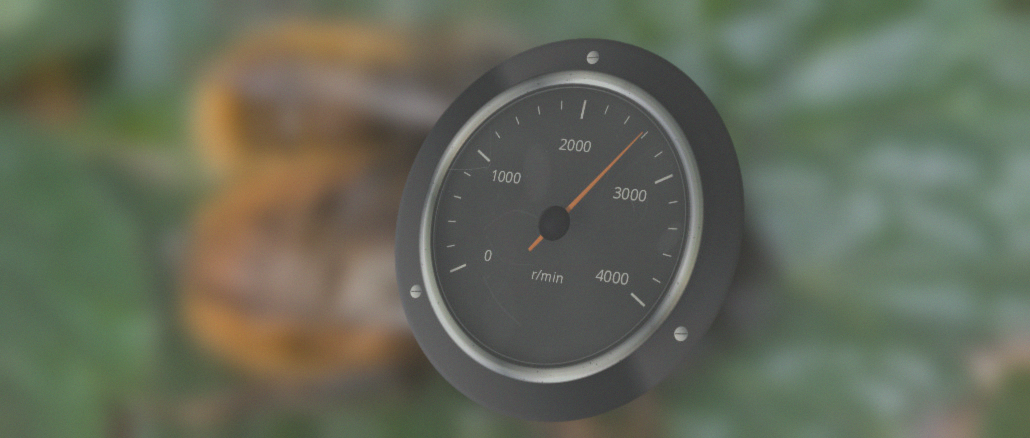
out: {"value": 2600, "unit": "rpm"}
